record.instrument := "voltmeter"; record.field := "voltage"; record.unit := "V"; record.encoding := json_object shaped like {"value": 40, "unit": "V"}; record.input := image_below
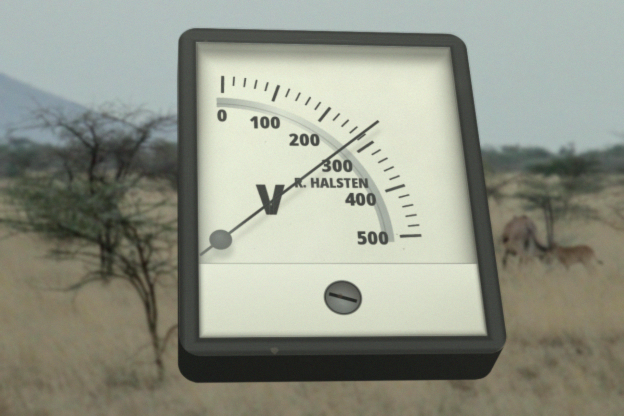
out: {"value": 280, "unit": "V"}
